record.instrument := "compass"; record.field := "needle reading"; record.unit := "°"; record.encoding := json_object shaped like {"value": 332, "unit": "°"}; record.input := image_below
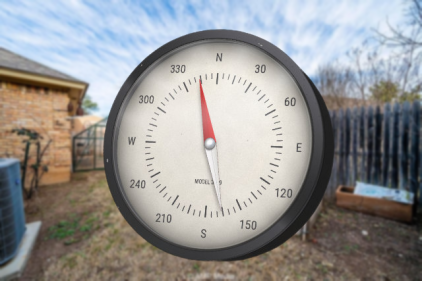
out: {"value": 345, "unit": "°"}
